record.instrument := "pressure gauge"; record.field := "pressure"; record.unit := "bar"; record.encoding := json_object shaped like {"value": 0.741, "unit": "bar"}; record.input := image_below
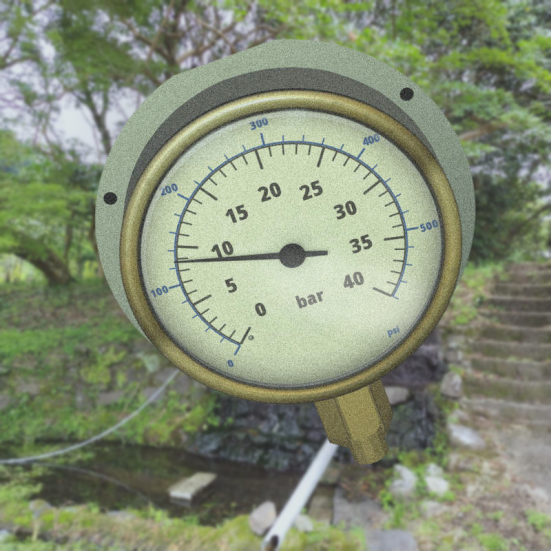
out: {"value": 9, "unit": "bar"}
